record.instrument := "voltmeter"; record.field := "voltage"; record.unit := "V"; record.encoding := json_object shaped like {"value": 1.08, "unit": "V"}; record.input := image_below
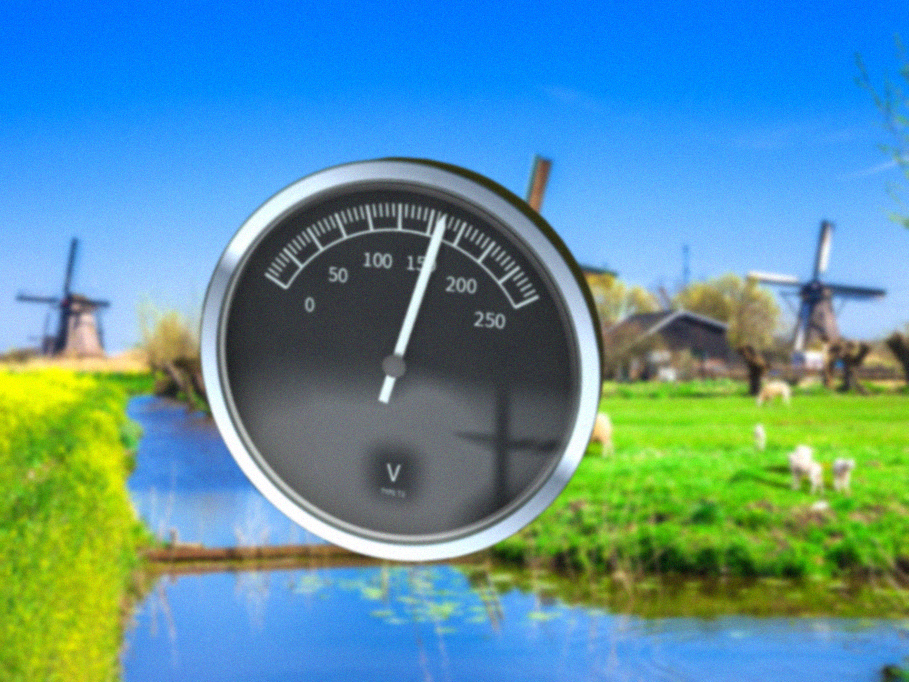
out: {"value": 160, "unit": "V"}
